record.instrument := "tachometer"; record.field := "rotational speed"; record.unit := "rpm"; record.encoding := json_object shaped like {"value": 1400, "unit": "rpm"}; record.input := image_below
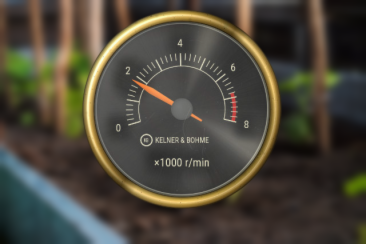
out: {"value": 1800, "unit": "rpm"}
